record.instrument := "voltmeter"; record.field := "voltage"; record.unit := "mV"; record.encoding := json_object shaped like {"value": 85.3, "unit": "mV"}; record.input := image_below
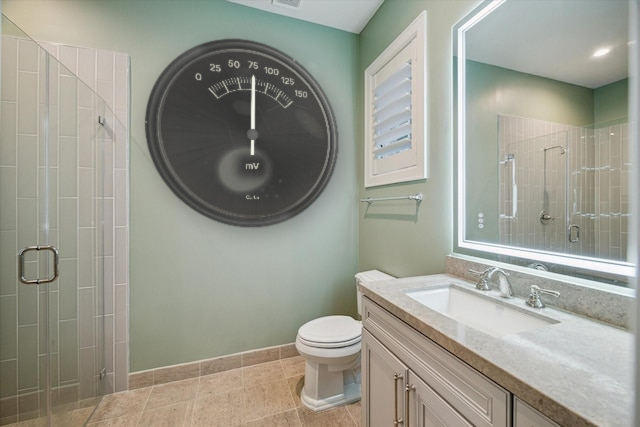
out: {"value": 75, "unit": "mV"}
